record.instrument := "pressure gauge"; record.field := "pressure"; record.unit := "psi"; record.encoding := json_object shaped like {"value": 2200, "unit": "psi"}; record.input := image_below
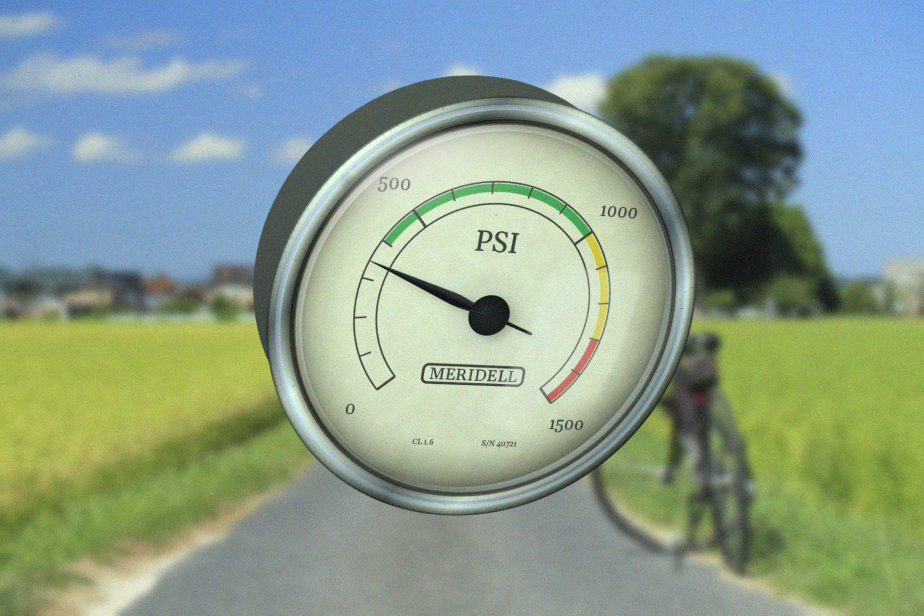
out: {"value": 350, "unit": "psi"}
